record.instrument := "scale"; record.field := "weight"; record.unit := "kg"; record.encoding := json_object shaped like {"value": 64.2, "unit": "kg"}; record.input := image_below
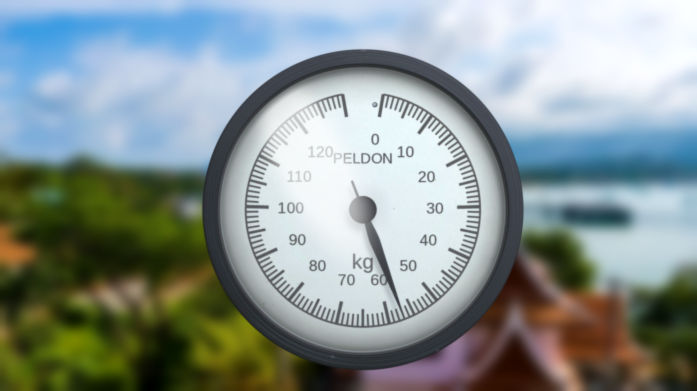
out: {"value": 57, "unit": "kg"}
